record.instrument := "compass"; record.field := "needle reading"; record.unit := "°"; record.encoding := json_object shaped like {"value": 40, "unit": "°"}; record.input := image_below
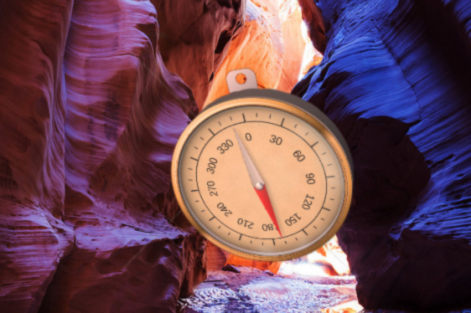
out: {"value": 170, "unit": "°"}
